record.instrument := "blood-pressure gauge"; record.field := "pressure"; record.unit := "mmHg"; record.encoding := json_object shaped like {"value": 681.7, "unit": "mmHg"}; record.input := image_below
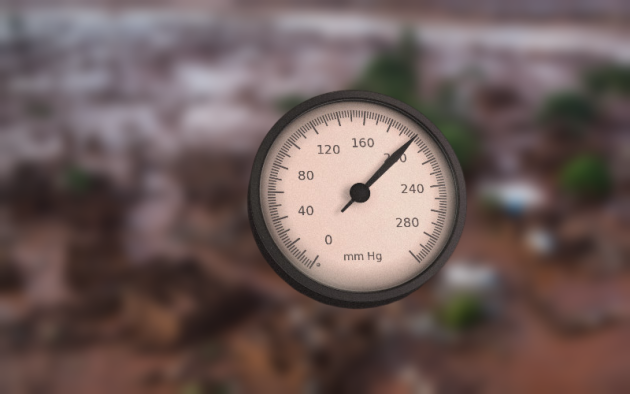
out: {"value": 200, "unit": "mmHg"}
